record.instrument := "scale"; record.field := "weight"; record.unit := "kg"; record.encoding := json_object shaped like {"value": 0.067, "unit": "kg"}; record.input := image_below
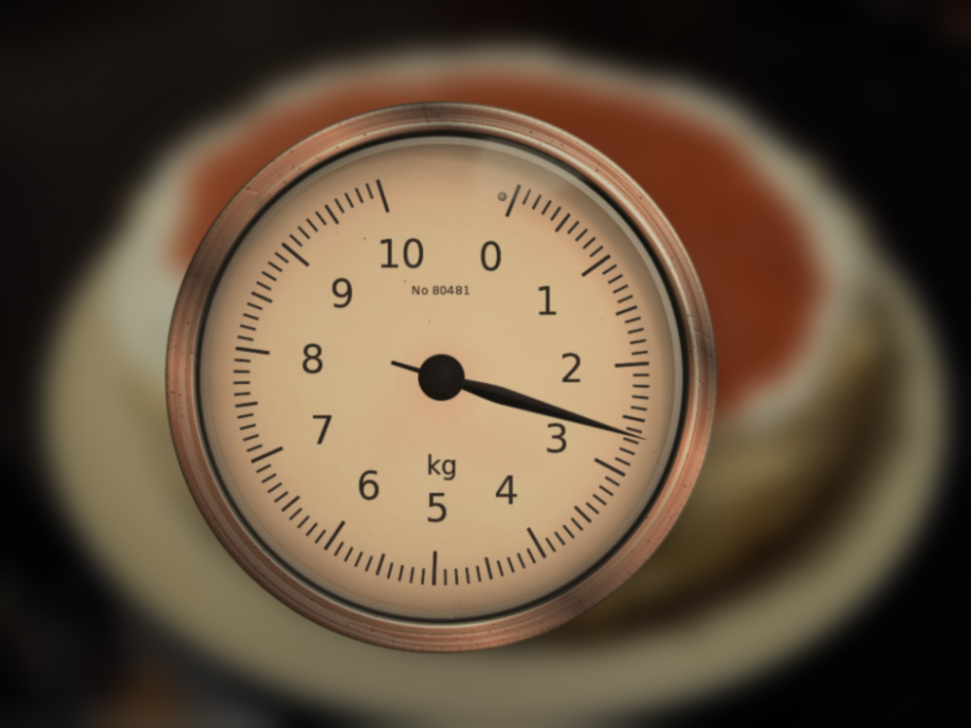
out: {"value": 2.65, "unit": "kg"}
